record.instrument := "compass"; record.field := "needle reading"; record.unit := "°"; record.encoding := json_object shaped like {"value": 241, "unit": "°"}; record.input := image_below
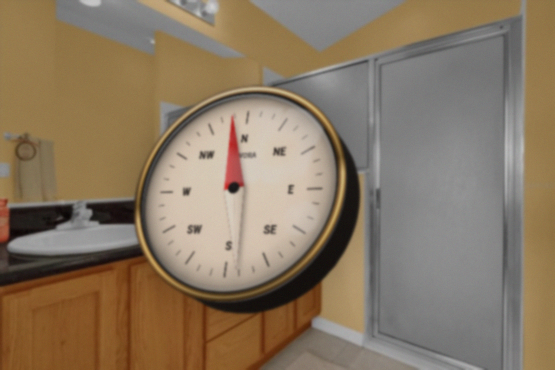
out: {"value": 350, "unit": "°"}
